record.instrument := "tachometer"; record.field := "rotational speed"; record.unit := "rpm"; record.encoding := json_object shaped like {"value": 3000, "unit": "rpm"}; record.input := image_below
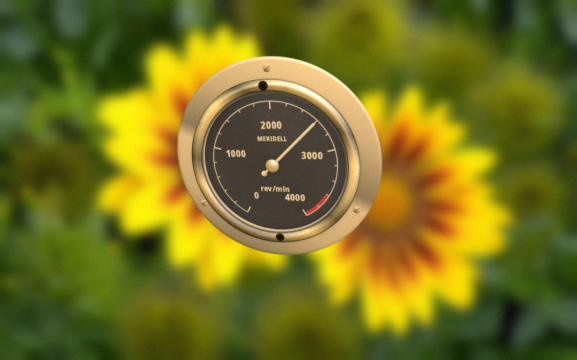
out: {"value": 2600, "unit": "rpm"}
